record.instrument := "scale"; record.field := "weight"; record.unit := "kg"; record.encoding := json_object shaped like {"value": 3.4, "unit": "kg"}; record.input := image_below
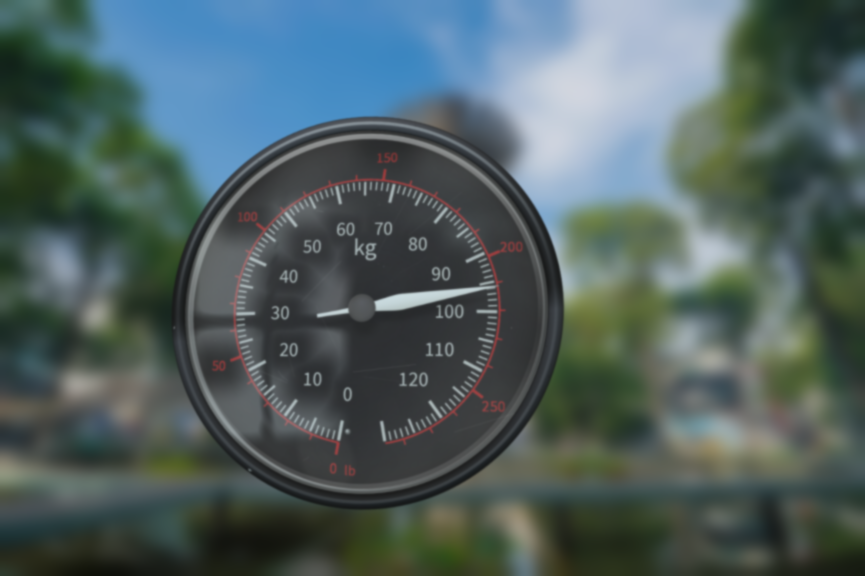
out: {"value": 96, "unit": "kg"}
